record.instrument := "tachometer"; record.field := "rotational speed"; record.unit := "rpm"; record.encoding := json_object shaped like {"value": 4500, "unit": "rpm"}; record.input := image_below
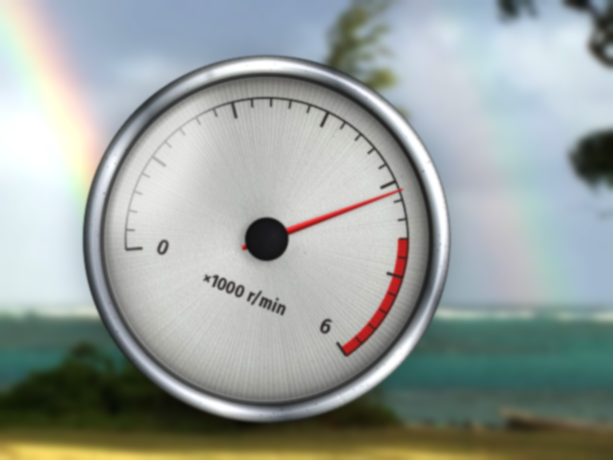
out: {"value": 4100, "unit": "rpm"}
